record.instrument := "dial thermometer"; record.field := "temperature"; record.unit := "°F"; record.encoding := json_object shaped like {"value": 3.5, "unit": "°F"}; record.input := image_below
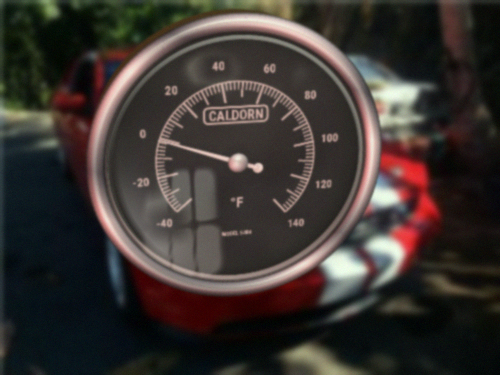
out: {"value": 0, "unit": "°F"}
